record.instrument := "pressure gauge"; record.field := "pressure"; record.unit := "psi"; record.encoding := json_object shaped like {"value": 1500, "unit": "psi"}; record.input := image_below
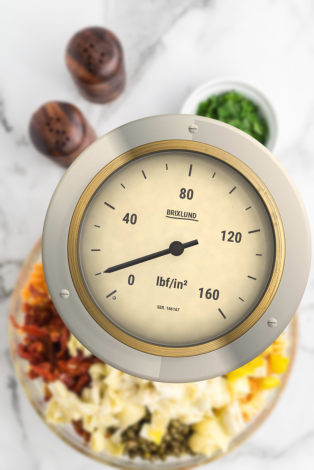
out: {"value": 10, "unit": "psi"}
